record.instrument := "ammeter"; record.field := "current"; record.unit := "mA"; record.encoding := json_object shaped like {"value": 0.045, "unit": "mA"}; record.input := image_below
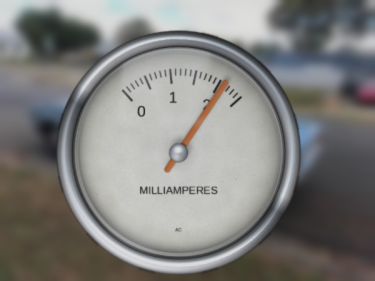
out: {"value": 2.1, "unit": "mA"}
